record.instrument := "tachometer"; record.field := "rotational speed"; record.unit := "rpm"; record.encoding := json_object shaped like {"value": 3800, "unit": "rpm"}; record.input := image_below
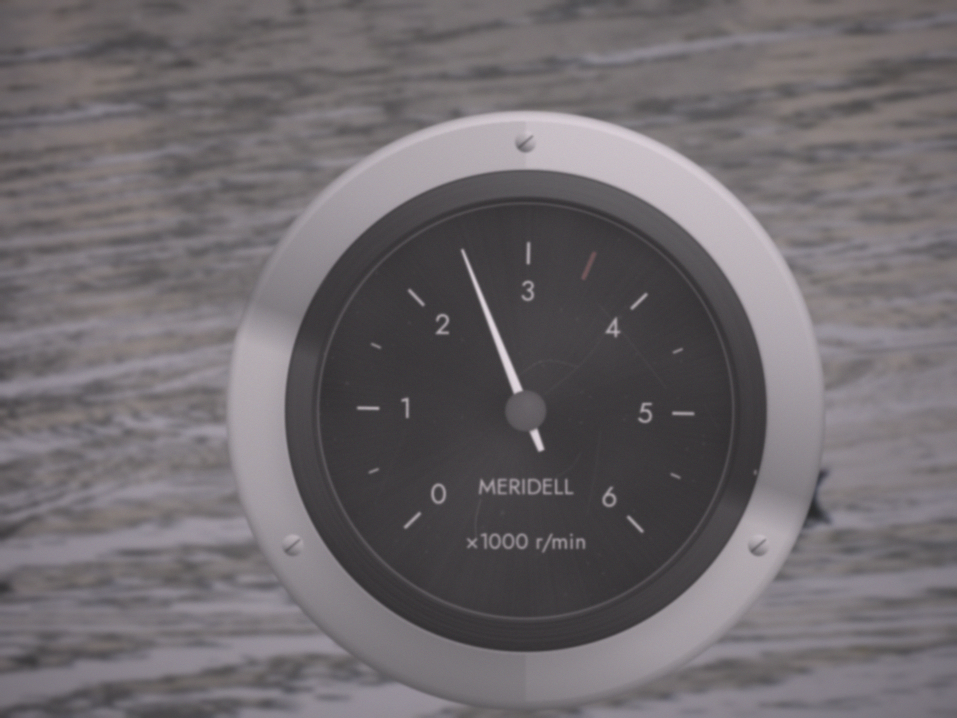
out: {"value": 2500, "unit": "rpm"}
